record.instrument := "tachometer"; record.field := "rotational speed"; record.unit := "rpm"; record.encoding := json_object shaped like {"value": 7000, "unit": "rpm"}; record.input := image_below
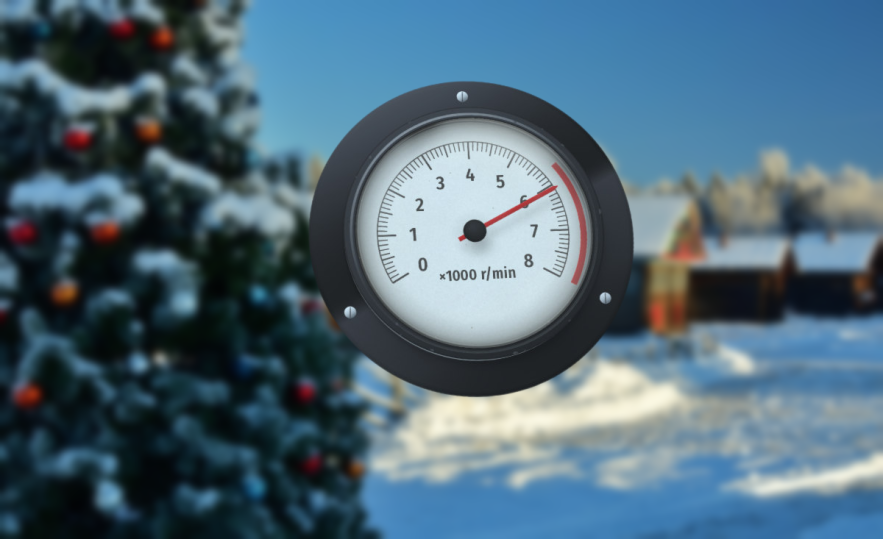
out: {"value": 6100, "unit": "rpm"}
